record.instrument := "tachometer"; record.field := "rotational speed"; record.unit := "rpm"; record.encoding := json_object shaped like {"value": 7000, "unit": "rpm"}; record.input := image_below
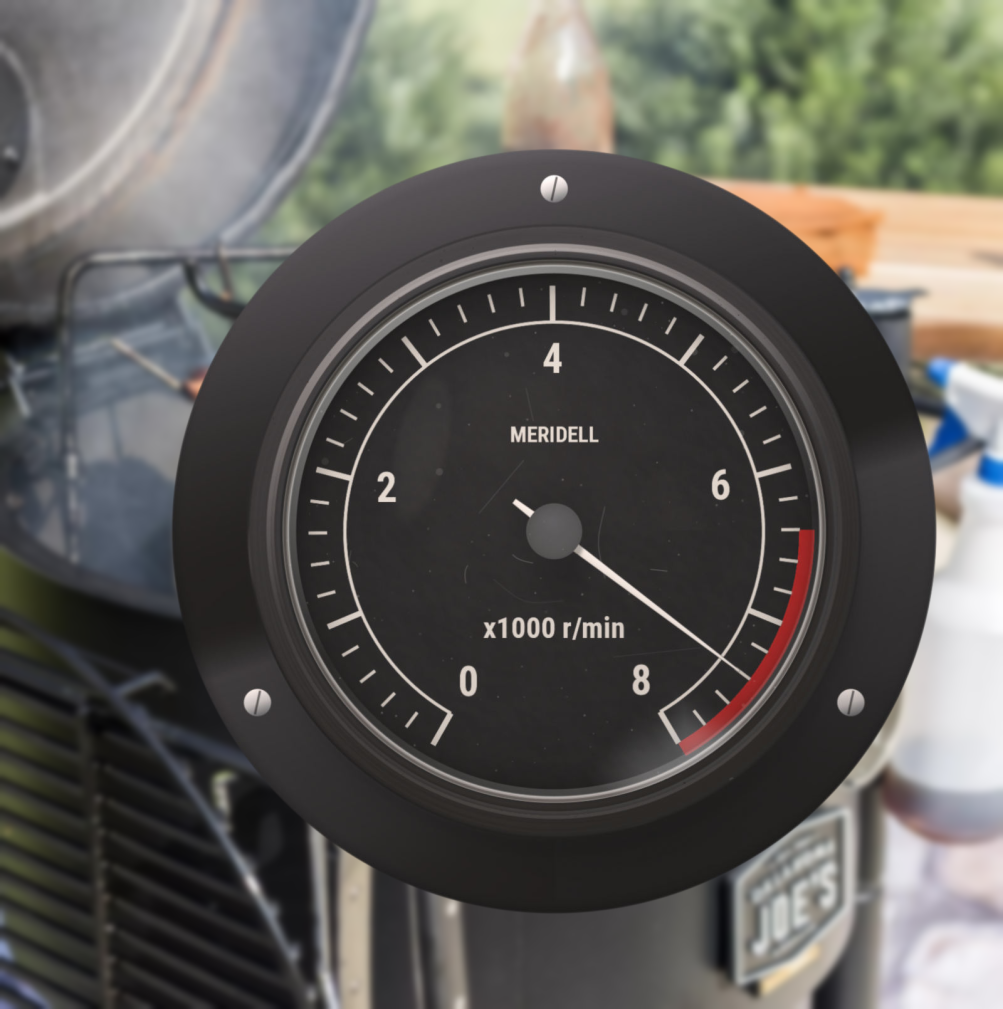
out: {"value": 7400, "unit": "rpm"}
